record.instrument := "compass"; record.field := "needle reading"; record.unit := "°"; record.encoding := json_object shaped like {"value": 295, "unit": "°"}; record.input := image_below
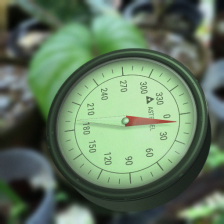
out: {"value": 10, "unit": "°"}
